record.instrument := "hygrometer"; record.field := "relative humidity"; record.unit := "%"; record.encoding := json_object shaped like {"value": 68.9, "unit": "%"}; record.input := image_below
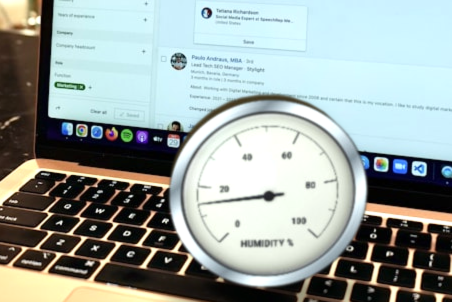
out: {"value": 15, "unit": "%"}
